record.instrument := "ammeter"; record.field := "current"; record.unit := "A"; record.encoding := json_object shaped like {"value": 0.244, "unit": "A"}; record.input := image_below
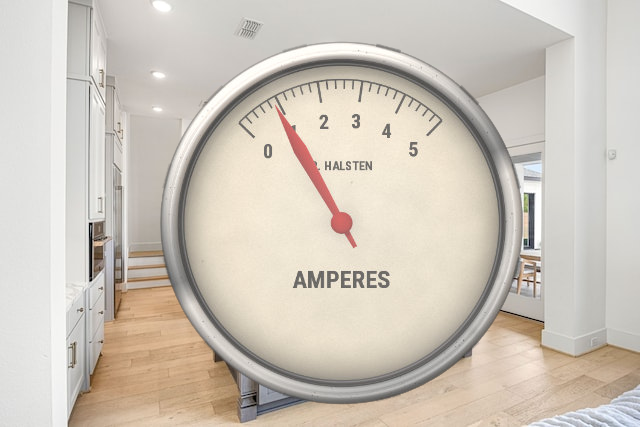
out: {"value": 0.9, "unit": "A"}
